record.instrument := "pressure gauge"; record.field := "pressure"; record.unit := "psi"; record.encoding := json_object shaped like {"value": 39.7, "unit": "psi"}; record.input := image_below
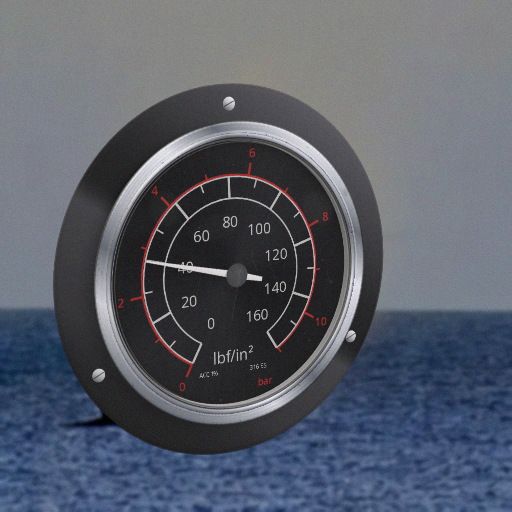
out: {"value": 40, "unit": "psi"}
